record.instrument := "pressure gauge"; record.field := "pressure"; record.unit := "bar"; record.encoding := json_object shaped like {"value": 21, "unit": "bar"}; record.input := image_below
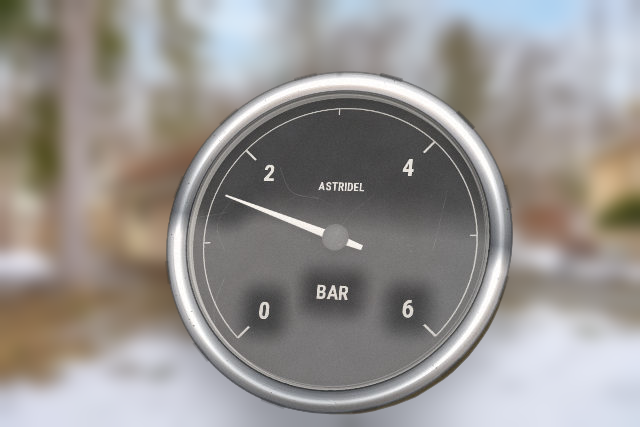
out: {"value": 1.5, "unit": "bar"}
